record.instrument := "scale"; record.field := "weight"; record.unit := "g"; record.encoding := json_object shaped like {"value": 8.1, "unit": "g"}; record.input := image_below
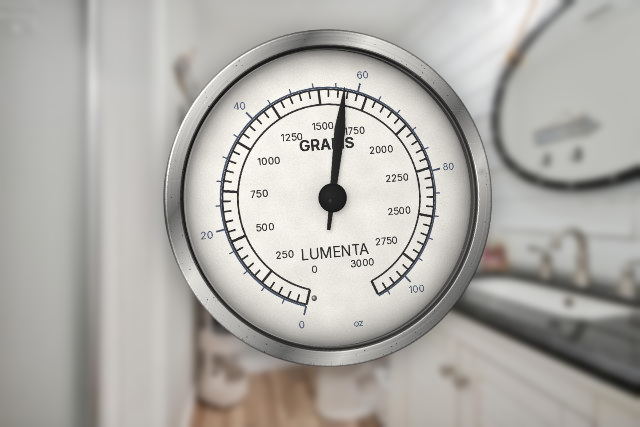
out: {"value": 1625, "unit": "g"}
